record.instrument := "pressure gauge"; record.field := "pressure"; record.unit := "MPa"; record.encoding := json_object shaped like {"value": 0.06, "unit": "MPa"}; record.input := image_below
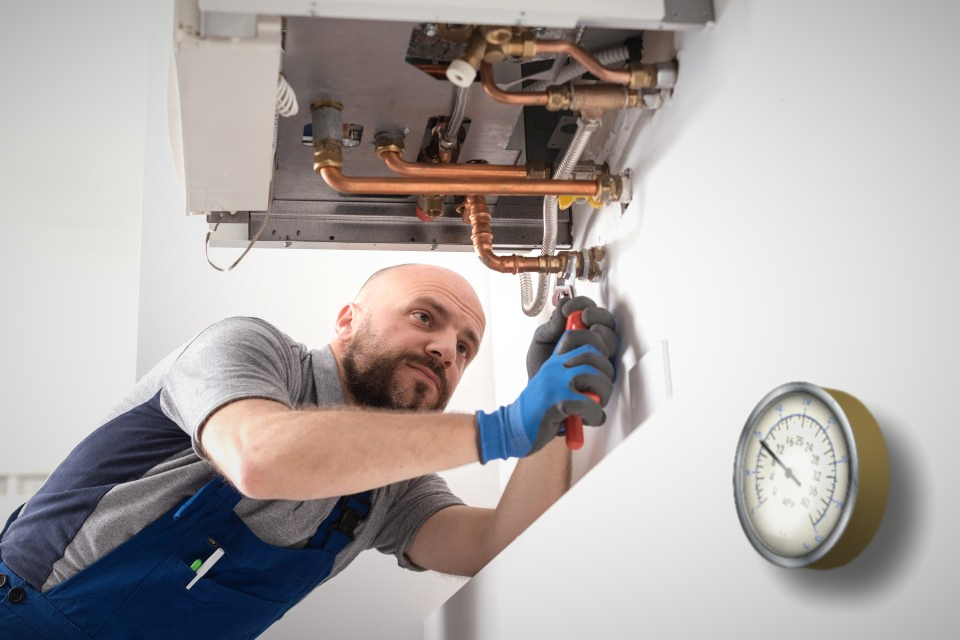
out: {"value": 10, "unit": "MPa"}
